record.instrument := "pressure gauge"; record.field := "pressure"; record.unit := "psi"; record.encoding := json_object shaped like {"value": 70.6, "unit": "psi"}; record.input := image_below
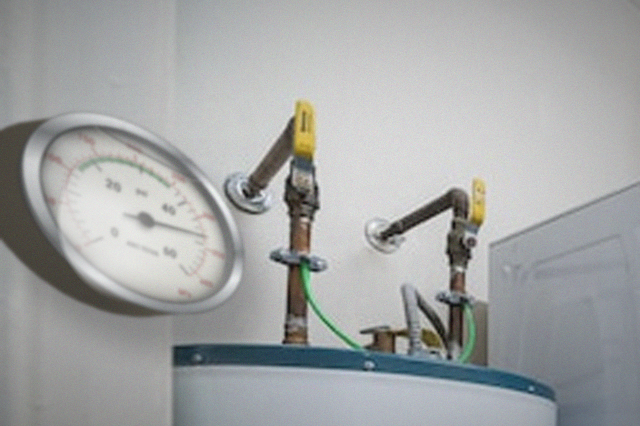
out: {"value": 48, "unit": "psi"}
